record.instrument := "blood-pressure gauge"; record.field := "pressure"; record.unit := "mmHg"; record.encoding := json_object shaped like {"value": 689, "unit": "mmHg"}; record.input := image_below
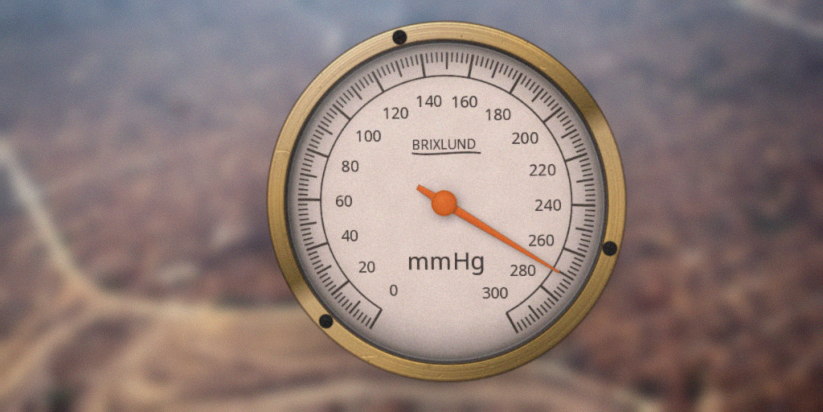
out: {"value": 270, "unit": "mmHg"}
